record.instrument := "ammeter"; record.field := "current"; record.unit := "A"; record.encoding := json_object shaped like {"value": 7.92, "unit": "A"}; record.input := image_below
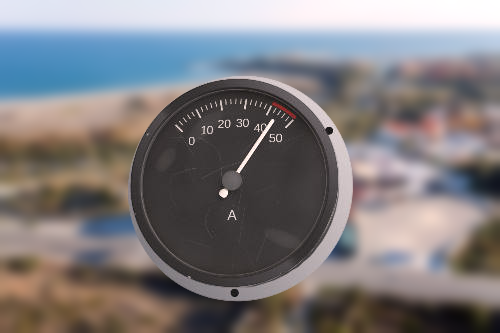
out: {"value": 44, "unit": "A"}
